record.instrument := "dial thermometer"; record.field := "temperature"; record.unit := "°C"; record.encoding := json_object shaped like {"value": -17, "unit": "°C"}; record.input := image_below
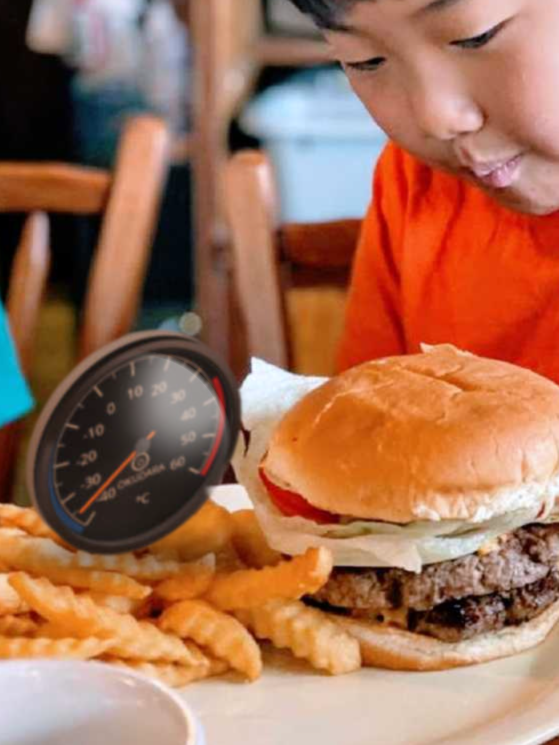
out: {"value": -35, "unit": "°C"}
